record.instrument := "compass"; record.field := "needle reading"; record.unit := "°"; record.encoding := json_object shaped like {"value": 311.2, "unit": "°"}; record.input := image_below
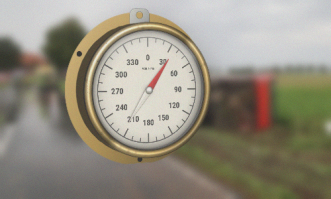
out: {"value": 35, "unit": "°"}
